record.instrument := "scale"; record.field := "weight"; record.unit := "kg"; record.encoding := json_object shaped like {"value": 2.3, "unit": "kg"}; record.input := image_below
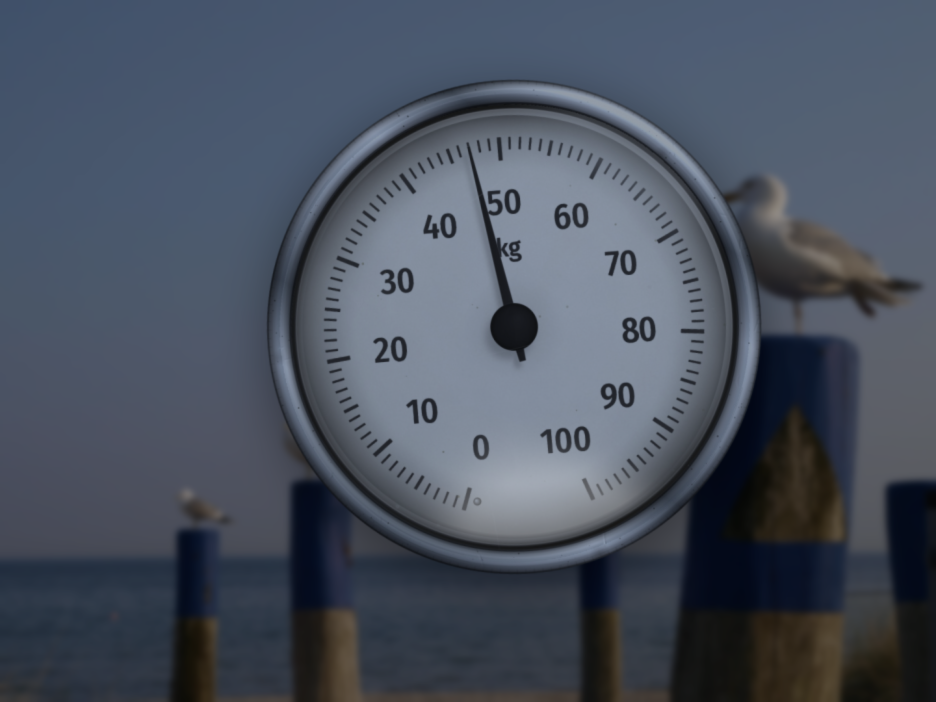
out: {"value": 47, "unit": "kg"}
